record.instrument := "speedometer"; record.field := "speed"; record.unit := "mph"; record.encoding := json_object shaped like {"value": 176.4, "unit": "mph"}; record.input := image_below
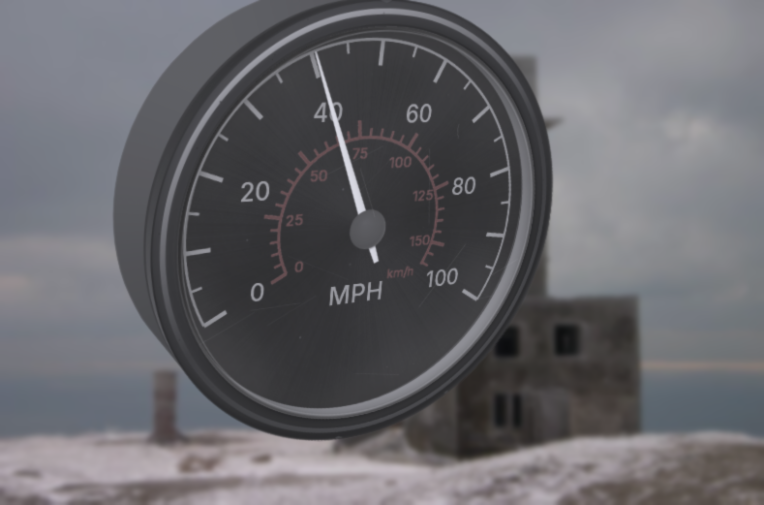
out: {"value": 40, "unit": "mph"}
